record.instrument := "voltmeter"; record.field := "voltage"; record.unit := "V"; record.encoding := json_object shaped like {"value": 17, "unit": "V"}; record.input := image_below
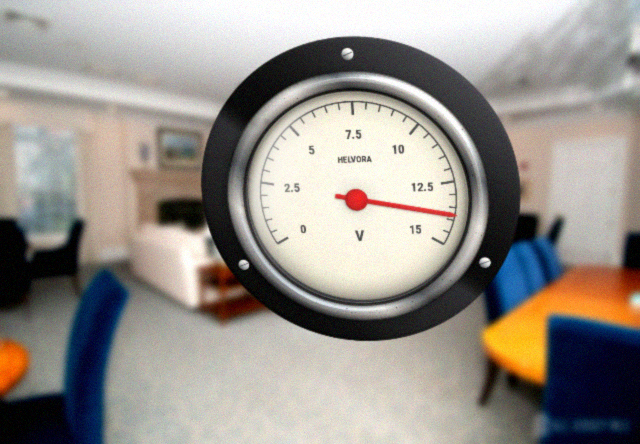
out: {"value": 13.75, "unit": "V"}
